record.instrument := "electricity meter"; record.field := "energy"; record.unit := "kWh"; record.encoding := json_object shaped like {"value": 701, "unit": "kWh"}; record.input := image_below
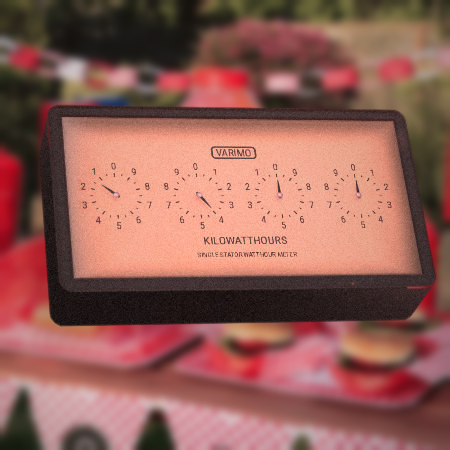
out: {"value": 1400, "unit": "kWh"}
